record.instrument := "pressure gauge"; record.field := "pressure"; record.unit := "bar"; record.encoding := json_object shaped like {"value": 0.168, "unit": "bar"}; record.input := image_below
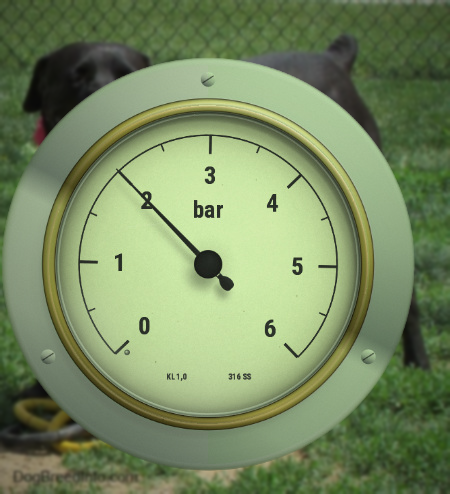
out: {"value": 2, "unit": "bar"}
